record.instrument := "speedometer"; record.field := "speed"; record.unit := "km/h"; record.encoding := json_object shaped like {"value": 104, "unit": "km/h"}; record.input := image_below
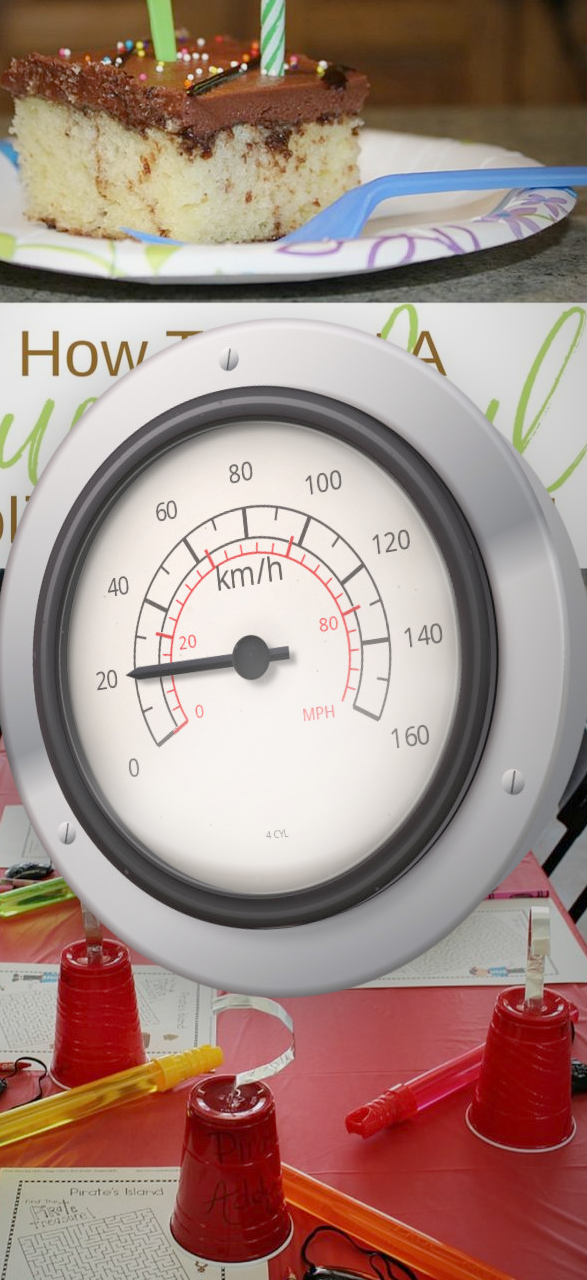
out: {"value": 20, "unit": "km/h"}
